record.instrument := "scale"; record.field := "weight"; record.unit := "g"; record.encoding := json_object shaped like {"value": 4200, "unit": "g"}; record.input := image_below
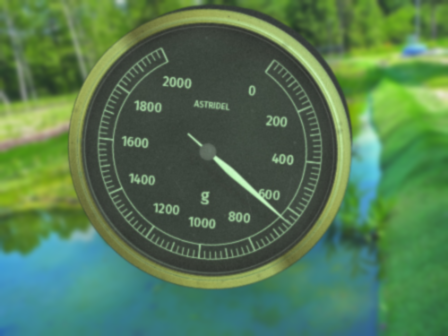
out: {"value": 640, "unit": "g"}
